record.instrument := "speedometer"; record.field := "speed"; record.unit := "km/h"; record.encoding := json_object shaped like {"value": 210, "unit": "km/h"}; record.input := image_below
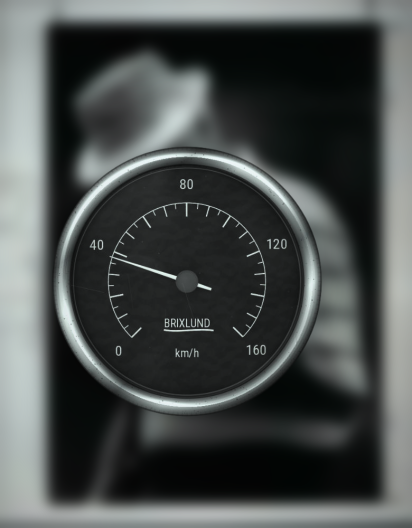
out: {"value": 37.5, "unit": "km/h"}
